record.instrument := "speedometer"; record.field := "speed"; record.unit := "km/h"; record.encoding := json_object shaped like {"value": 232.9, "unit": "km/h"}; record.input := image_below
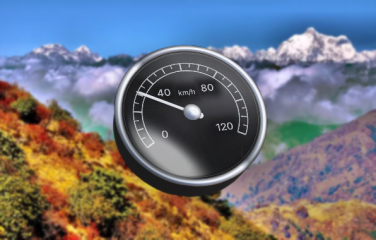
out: {"value": 30, "unit": "km/h"}
